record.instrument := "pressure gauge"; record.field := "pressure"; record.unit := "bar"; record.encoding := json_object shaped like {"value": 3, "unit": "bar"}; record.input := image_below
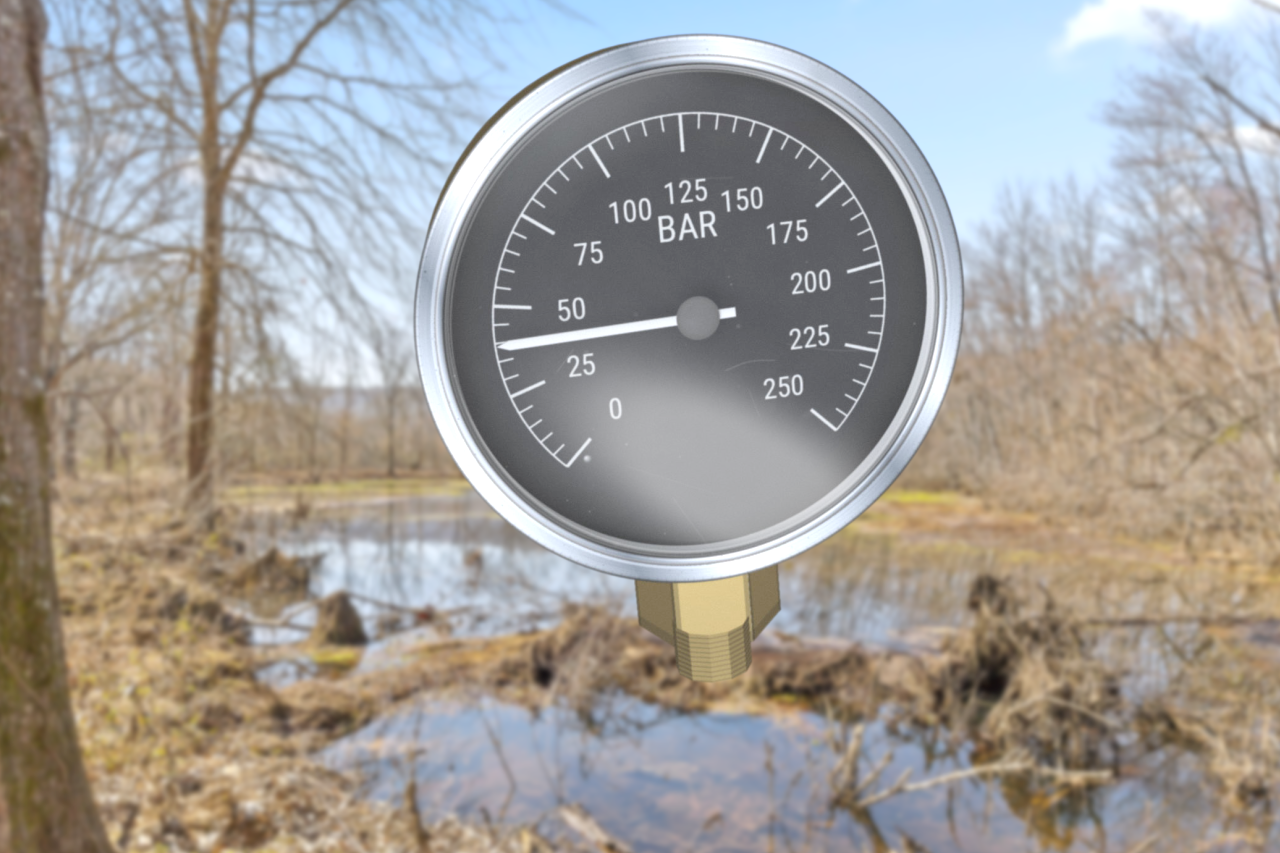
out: {"value": 40, "unit": "bar"}
